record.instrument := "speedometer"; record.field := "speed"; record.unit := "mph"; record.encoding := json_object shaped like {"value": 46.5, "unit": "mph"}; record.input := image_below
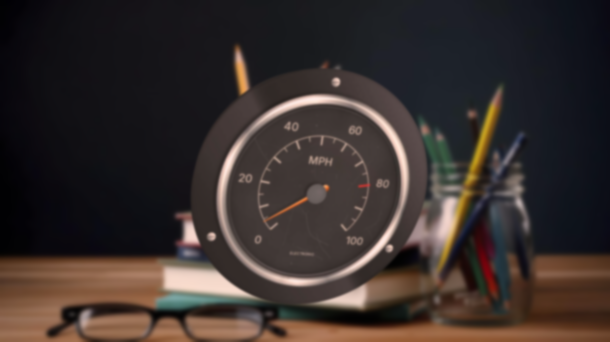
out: {"value": 5, "unit": "mph"}
